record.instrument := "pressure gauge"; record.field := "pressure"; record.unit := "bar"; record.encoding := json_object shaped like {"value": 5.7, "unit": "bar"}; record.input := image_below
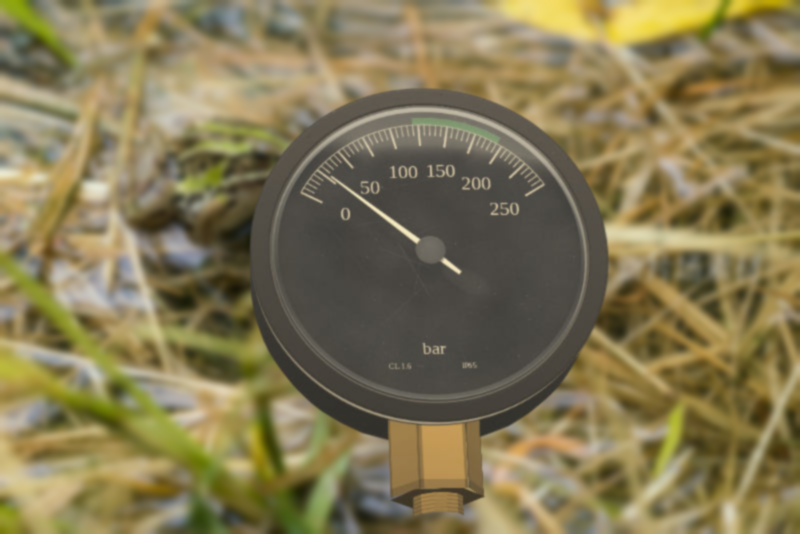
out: {"value": 25, "unit": "bar"}
